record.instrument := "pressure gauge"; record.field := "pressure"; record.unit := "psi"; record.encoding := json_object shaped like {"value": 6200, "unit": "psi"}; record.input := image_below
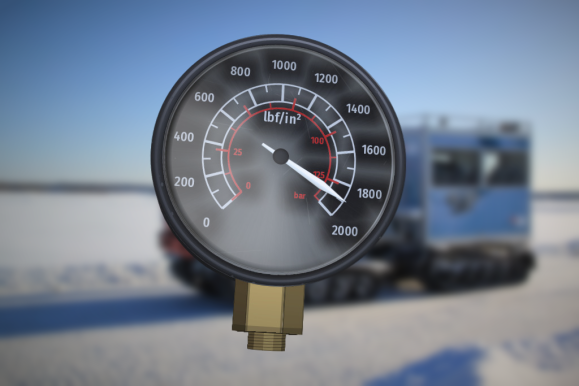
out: {"value": 1900, "unit": "psi"}
